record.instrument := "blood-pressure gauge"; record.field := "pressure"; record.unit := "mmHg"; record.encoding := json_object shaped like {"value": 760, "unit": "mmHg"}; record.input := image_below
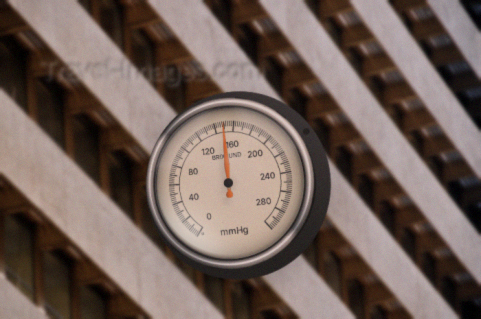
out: {"value": 150, "unit": "mmHg"}
